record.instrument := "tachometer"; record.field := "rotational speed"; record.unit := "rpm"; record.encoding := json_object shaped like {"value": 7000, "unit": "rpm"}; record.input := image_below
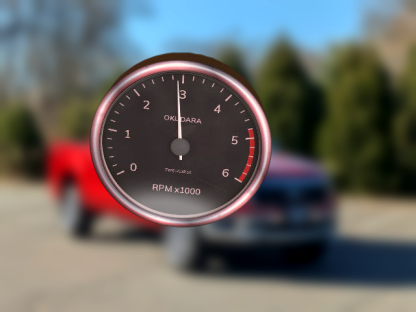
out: {"value": 2900, "unit": "rpm"}
